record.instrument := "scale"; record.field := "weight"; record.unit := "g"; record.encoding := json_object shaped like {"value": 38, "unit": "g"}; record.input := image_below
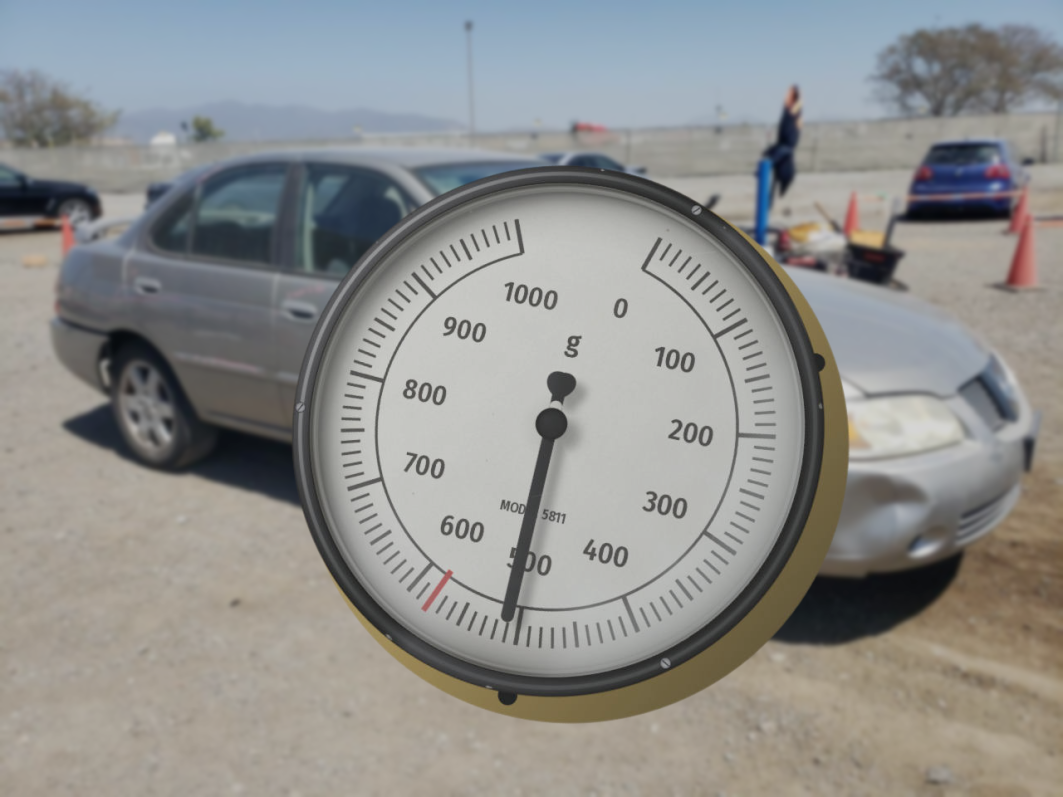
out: {"value": 510, "unit": "g"}
